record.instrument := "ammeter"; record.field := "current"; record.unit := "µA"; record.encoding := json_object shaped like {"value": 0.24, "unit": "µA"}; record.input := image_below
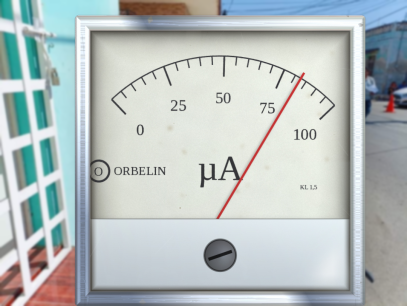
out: {"value": 82.5, "unit": "µA"}
